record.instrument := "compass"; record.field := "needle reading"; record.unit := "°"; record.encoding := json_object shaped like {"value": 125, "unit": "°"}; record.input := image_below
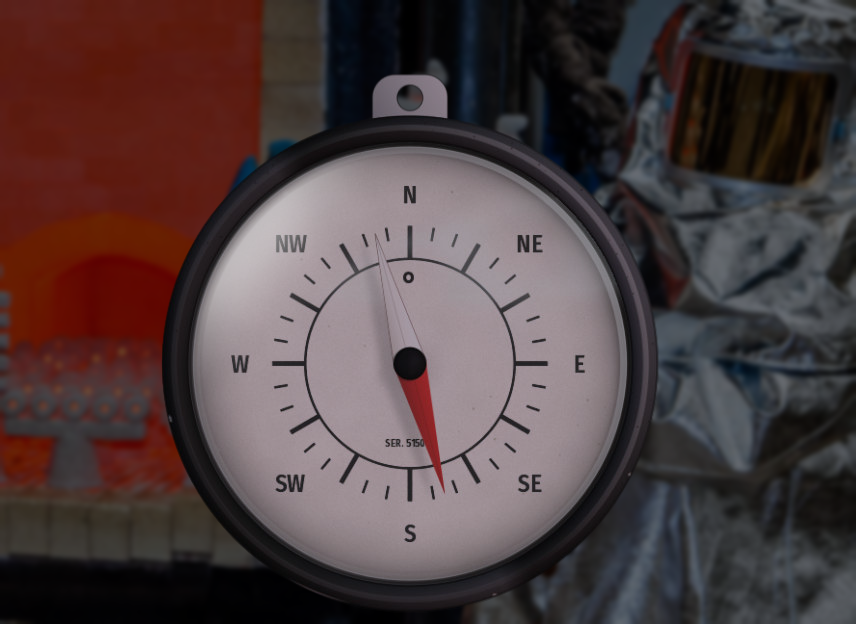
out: {"value": 165, "unit": "°"}
